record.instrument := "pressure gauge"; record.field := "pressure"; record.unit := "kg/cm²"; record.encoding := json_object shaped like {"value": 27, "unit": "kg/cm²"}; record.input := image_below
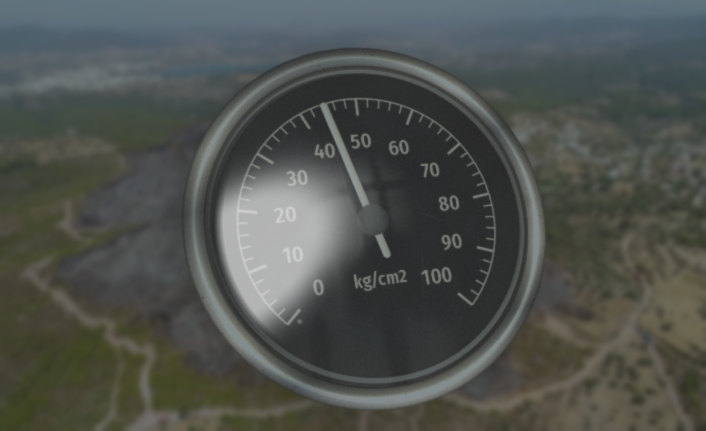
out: {"value": 44, "unit": "kg/cm²"}
